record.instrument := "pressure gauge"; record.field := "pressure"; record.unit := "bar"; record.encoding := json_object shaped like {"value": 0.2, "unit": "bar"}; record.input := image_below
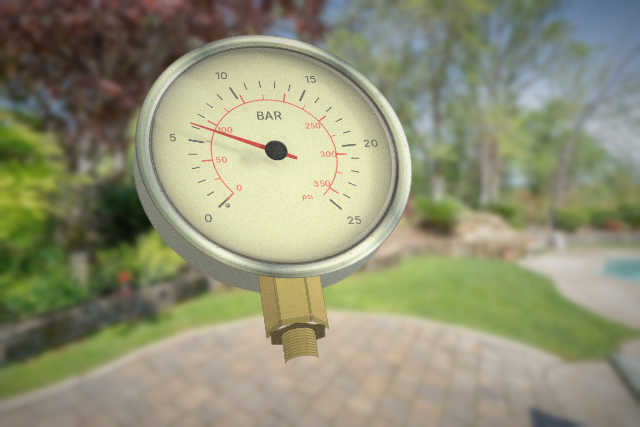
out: {"value": 6, "unit": "bar"}
